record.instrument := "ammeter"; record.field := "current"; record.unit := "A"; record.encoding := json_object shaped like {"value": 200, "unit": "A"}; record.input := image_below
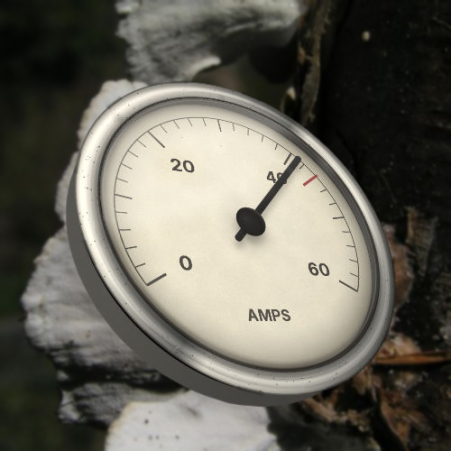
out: {"value": 41, "unit": "A"}
